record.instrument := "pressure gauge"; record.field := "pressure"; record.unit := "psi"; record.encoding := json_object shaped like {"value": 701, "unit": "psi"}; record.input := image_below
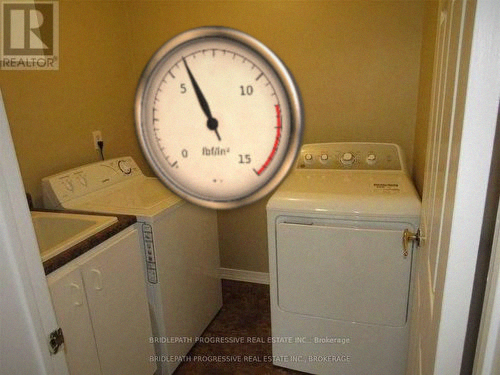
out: {"value": 6, "unit": "psi"}
